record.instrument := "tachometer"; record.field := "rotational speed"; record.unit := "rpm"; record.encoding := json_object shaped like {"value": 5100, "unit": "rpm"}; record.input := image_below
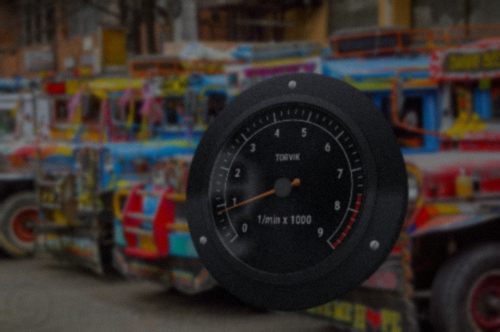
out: {"value": 800, "unit": "rpm"}
